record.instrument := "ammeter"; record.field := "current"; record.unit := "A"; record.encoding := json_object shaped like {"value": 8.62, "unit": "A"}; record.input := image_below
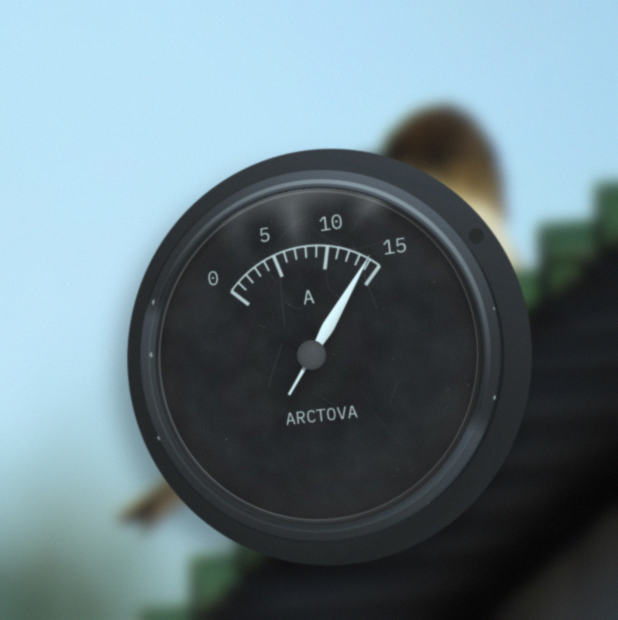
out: {"value": 14, "unit": "A"}
